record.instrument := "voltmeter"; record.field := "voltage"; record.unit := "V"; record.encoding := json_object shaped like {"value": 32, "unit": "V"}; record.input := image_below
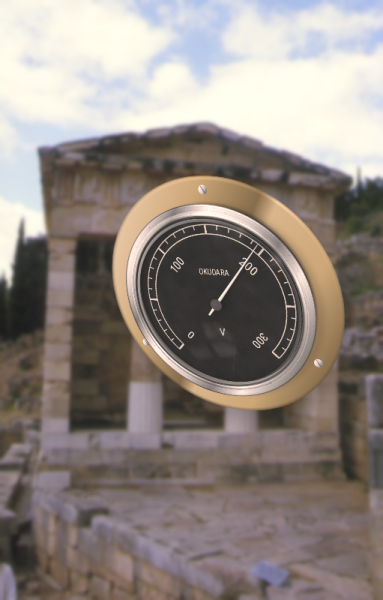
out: {"value": 195, "unit": "V"}
